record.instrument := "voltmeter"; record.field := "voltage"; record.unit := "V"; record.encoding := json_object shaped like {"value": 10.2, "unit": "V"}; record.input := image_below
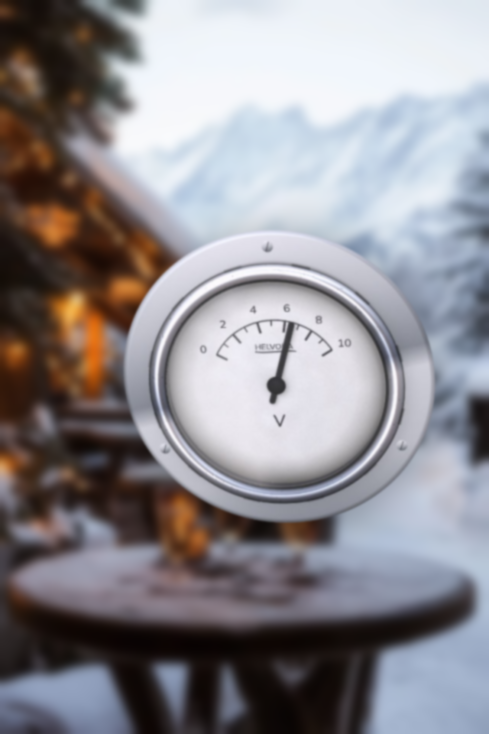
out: {"value": 6.5, "unit": "V"}
